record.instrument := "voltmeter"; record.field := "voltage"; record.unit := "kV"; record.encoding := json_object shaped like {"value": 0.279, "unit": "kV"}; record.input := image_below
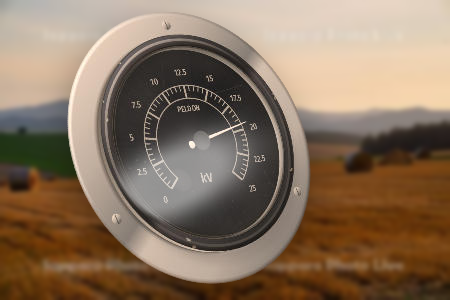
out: {"value": 19.5, "unit": "kV"}
